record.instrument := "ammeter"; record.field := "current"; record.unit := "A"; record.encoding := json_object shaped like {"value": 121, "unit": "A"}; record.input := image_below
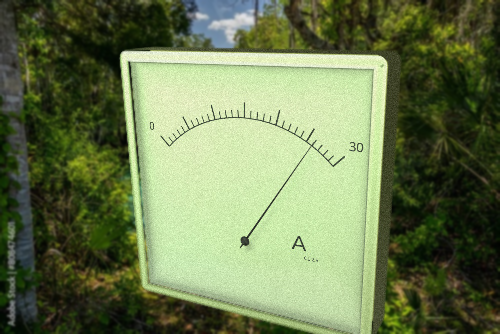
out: {"value": 26, "unit": "A"}
